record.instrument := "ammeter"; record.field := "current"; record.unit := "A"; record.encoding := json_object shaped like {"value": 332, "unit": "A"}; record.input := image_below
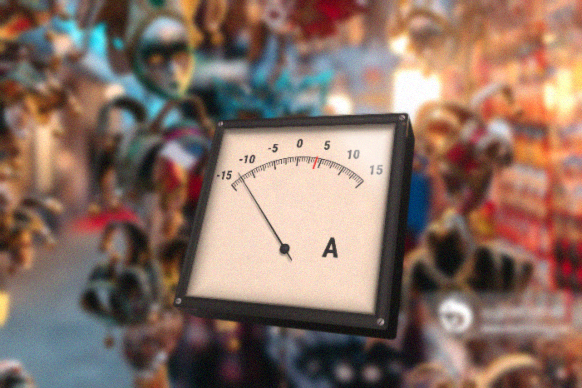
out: {"value": -12.5, "unit": "A"}
